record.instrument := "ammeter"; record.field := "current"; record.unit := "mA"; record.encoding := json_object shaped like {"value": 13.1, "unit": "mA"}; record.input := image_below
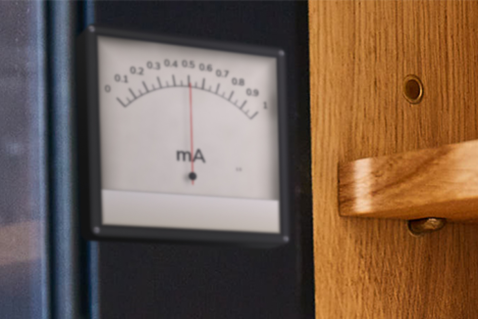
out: {"value": 0.5, "unit": "mA"}
